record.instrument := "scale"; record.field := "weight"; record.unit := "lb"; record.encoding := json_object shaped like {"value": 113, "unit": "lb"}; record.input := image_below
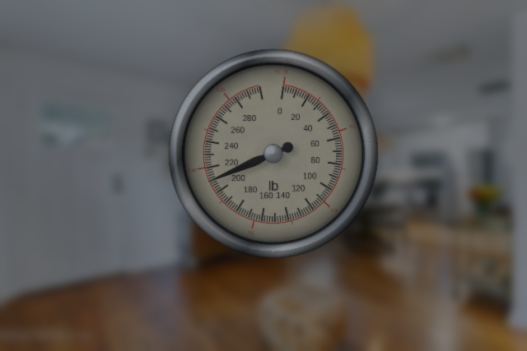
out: {"value": 210, "unit": "lb"}
